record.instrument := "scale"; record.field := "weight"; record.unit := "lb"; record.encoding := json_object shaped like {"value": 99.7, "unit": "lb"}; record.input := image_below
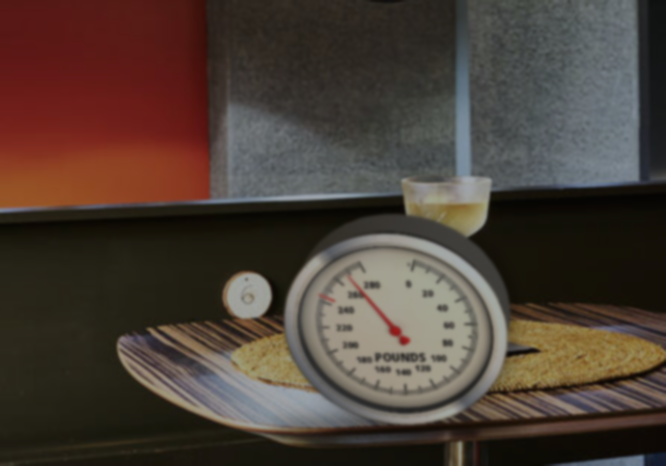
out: {"value": 270, "unit": "lb"}
